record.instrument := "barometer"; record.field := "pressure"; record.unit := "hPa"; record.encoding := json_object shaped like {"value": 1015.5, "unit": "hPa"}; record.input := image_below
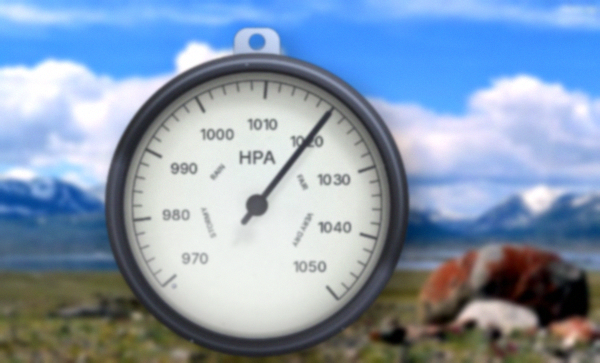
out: {"value": 1020, "unit": "hPa"}
